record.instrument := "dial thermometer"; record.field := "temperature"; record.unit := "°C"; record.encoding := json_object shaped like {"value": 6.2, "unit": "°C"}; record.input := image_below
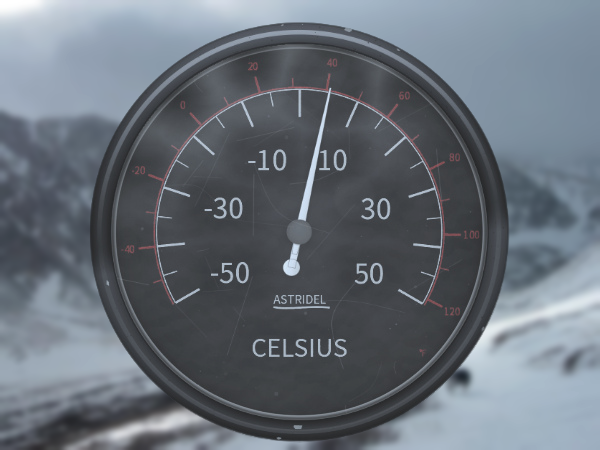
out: {"value": 5, "unit": "°C"}
